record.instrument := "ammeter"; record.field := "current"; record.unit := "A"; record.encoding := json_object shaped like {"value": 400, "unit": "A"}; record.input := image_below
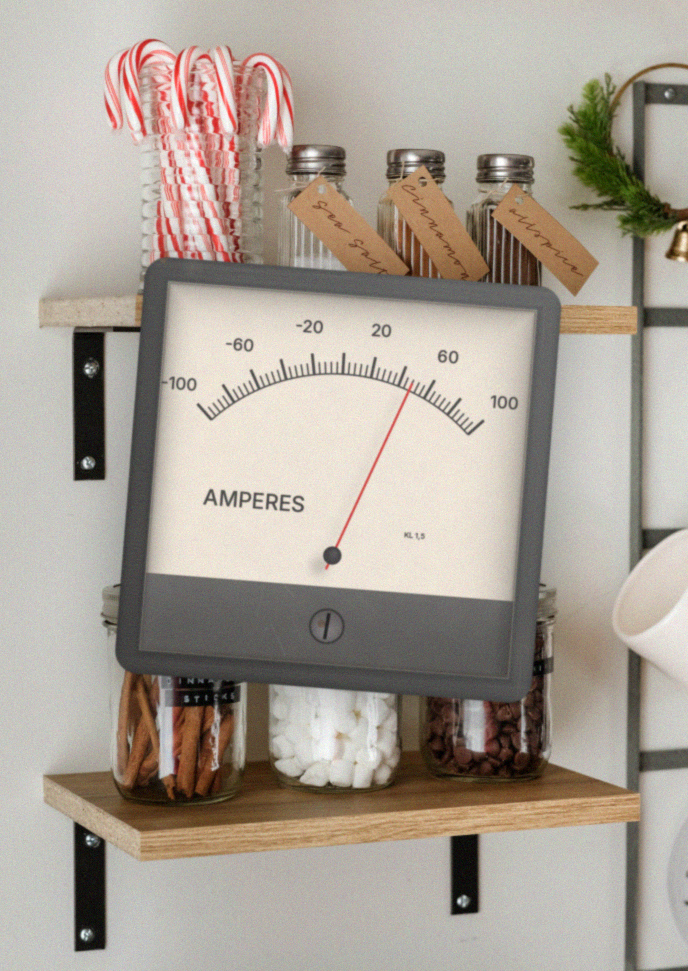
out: {"value": 48, "unit": "A"}
